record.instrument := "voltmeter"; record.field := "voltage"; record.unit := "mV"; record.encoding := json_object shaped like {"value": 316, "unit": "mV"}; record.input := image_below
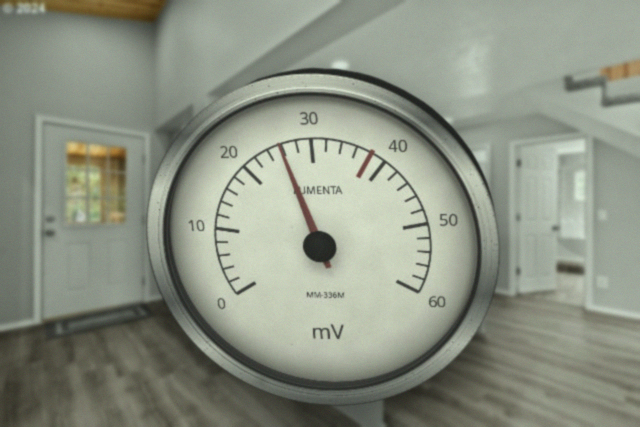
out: {"value": 26, "unit": "mV"}
